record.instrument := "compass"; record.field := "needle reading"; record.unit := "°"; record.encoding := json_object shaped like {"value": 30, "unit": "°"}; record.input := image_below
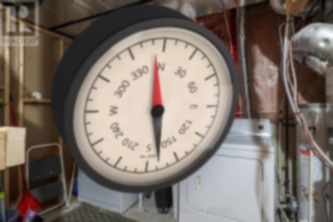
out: {"value": 350, "unit": "°"}
